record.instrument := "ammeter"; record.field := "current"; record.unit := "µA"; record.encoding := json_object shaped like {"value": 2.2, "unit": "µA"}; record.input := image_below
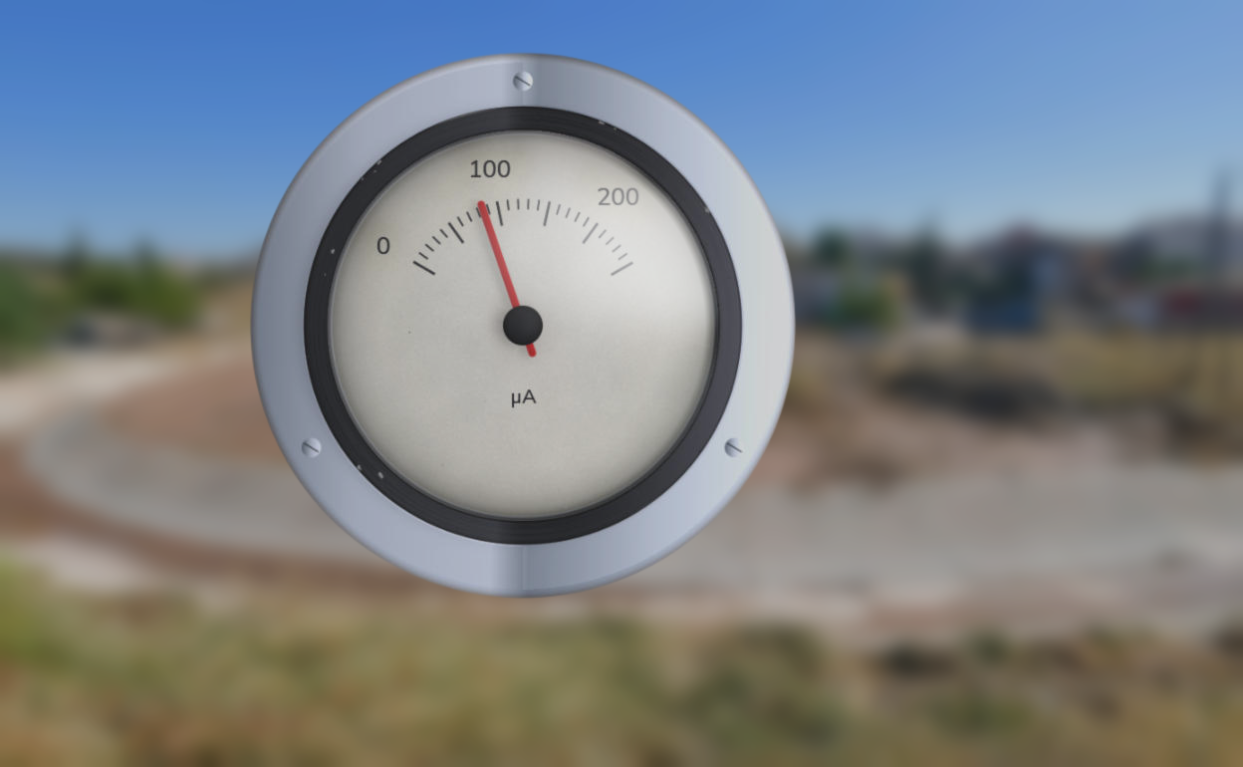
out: {"value": 85, "unit": "µA"}
